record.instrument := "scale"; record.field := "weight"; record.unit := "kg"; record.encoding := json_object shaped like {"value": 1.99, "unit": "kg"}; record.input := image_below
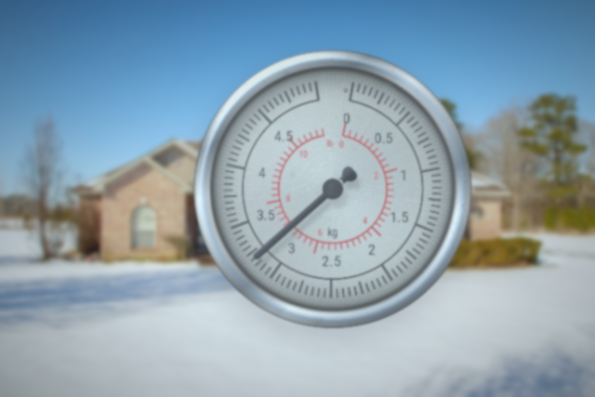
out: {"value": 3.2, "unit": "kg"}
